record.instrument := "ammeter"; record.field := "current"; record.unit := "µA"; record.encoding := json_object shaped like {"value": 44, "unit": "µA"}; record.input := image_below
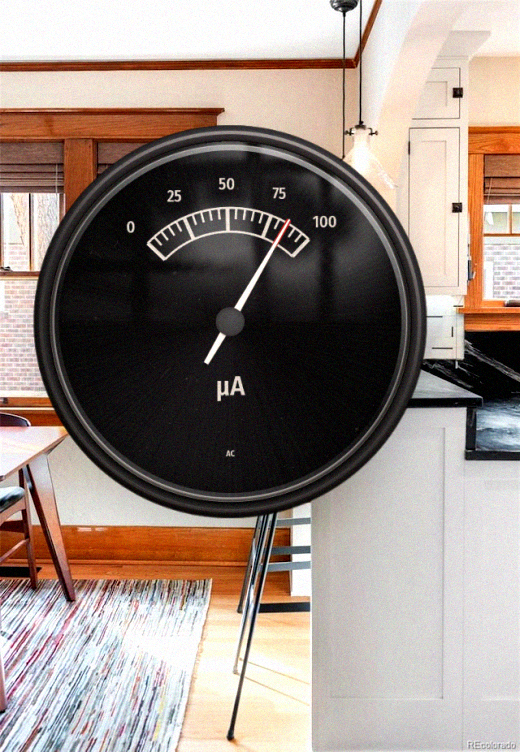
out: {"value": 85, "unit": "µA"}
